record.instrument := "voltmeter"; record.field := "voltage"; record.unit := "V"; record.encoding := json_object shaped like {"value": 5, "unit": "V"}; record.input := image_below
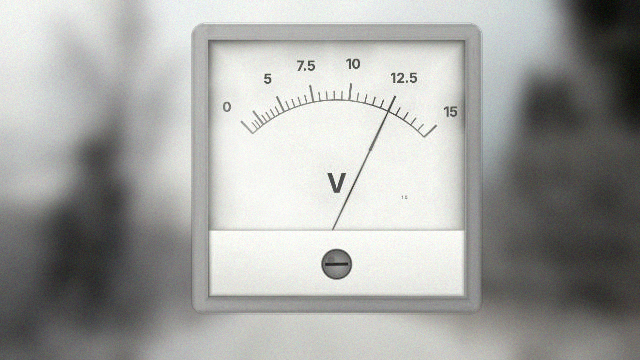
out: {"value": 12.5, "unit": "V"}
